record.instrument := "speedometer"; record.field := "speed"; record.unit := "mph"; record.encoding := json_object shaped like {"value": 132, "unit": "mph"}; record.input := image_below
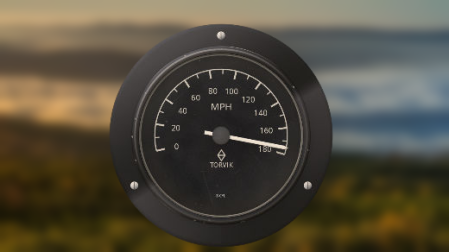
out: {"value": 175, "unit": "mph"}
